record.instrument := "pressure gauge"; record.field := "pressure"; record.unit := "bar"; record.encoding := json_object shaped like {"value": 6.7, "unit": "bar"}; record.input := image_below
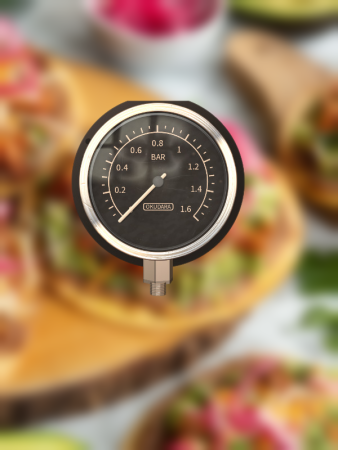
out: {"value": 0, "unit": "bar"}
